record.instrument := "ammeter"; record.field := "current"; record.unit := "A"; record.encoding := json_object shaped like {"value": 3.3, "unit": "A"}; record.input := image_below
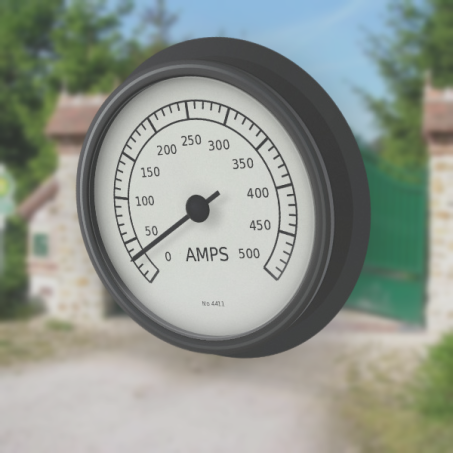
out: {"value": 30, "unit": "A"}
